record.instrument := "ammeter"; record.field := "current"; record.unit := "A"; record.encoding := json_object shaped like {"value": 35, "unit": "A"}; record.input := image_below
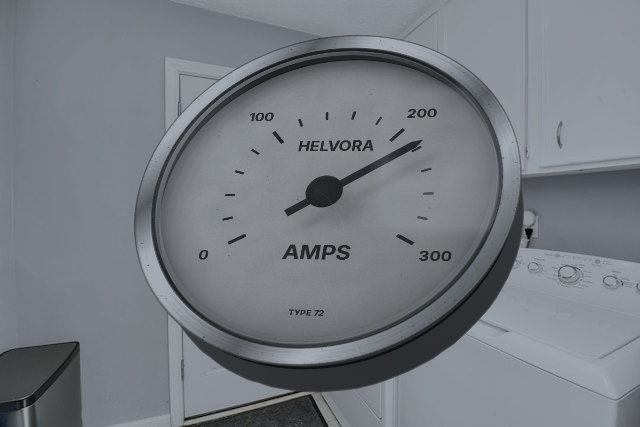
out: {"value": 220, "unit": "A"}
